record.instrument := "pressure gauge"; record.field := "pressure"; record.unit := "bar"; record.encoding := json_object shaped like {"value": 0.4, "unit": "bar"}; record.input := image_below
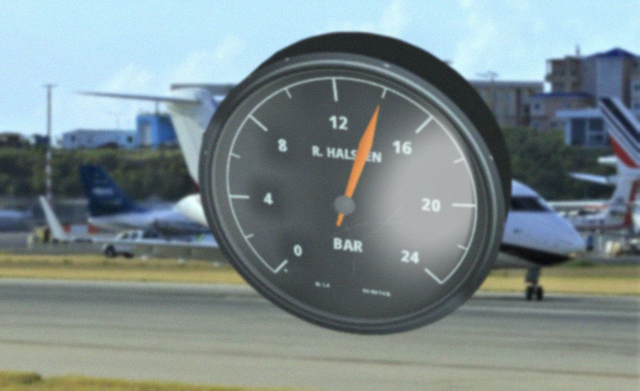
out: {"value": 14, "unit": "bar"}
